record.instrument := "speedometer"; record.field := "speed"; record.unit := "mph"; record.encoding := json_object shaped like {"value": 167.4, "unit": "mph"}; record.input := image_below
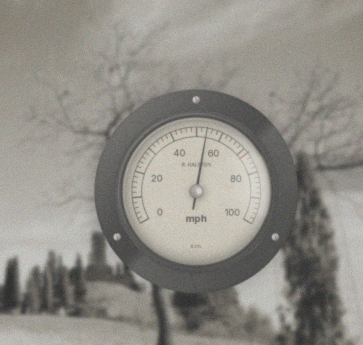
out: {"value": 54, "unit": "mph"}
